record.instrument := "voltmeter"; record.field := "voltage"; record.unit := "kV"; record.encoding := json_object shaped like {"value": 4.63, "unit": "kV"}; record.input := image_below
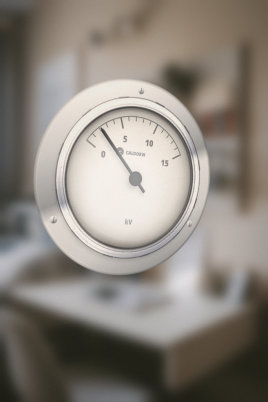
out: {"value": 2, "unit": "kV"}
